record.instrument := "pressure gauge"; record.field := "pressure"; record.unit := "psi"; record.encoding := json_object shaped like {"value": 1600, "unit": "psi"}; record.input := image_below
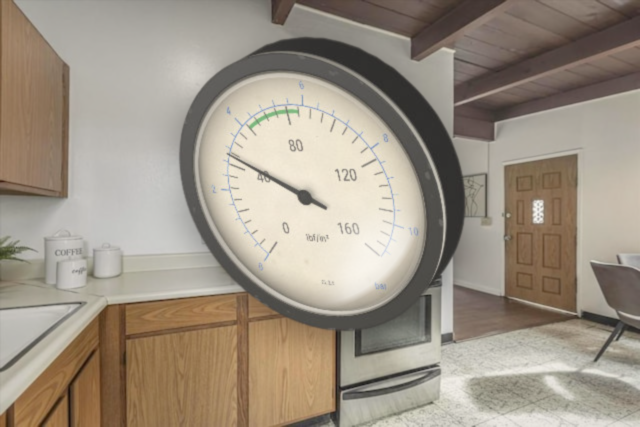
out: {"value": 45, "unit": "psi"}
